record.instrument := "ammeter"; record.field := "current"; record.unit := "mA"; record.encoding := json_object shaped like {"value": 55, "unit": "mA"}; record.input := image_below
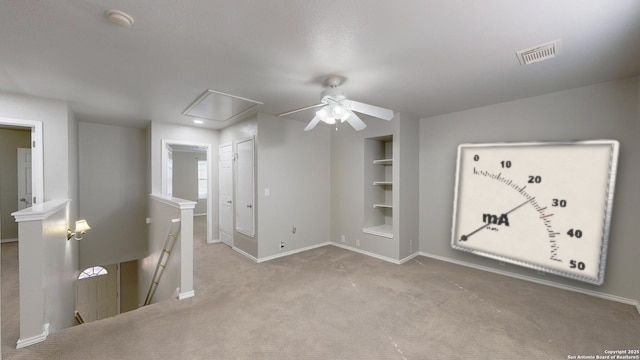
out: {"value": 25, "unit": "mA"}
